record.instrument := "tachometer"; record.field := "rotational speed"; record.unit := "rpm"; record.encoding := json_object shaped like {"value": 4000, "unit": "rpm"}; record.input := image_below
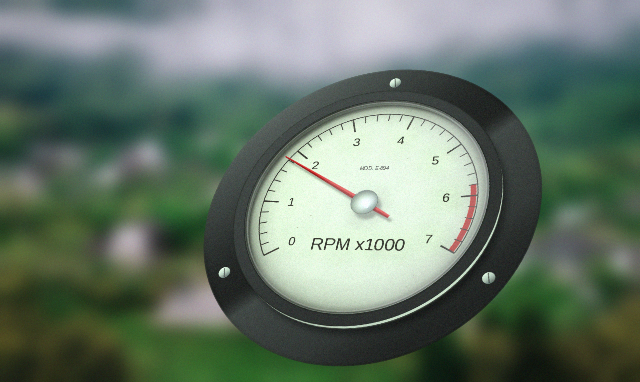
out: {"value": 1800, "unit": "rpm"}
